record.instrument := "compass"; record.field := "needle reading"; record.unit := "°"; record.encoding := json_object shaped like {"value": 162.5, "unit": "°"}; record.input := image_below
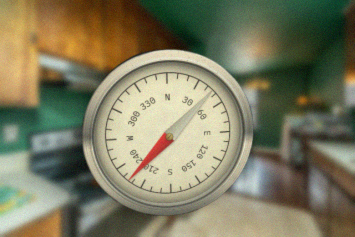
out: {"value": 225, "unit": "°"}
